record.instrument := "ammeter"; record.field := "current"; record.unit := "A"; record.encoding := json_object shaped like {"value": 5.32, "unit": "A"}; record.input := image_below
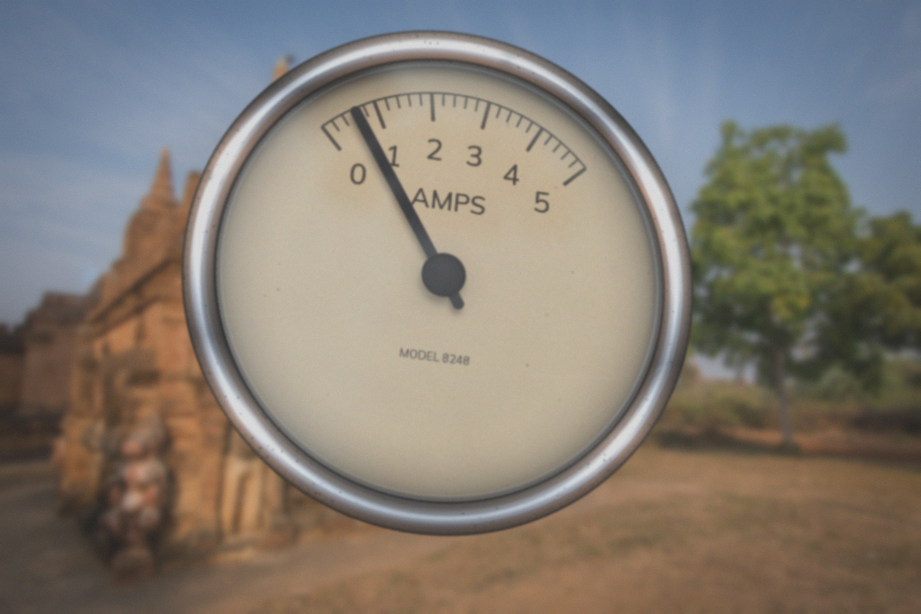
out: {"value": 0.6, "unit": "A"}
